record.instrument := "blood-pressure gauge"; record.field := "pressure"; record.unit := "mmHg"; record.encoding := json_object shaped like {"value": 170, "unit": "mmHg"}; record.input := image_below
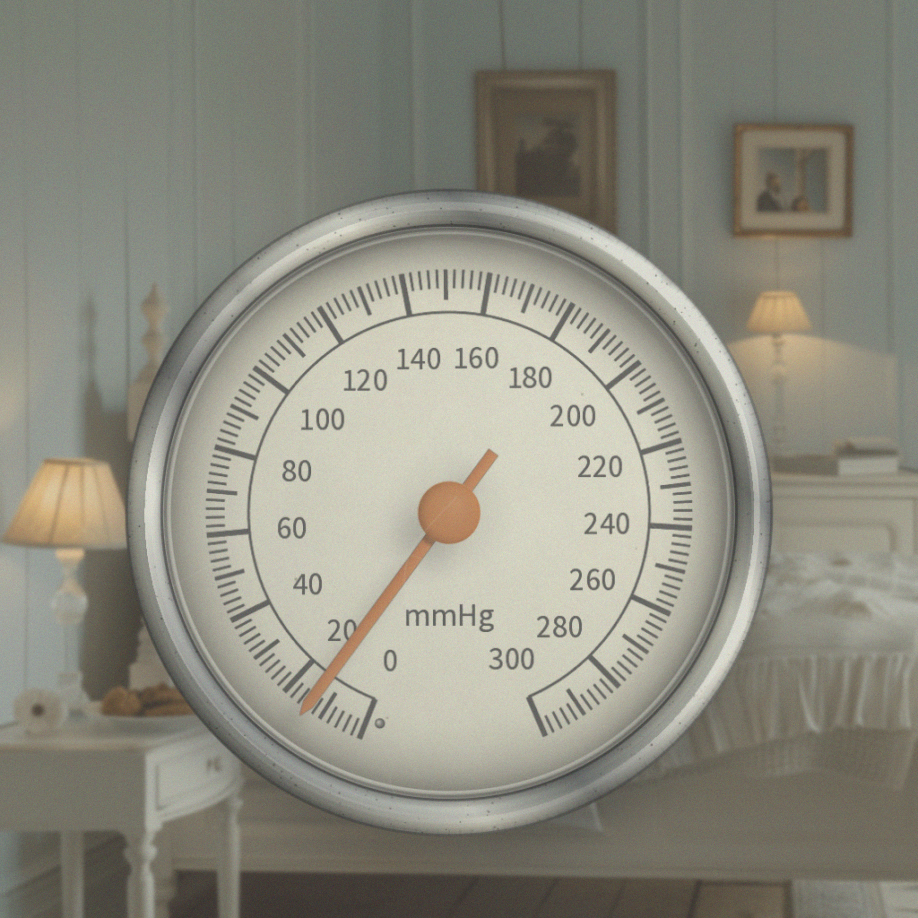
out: {"value": 14, "unit": "mmHg"}
